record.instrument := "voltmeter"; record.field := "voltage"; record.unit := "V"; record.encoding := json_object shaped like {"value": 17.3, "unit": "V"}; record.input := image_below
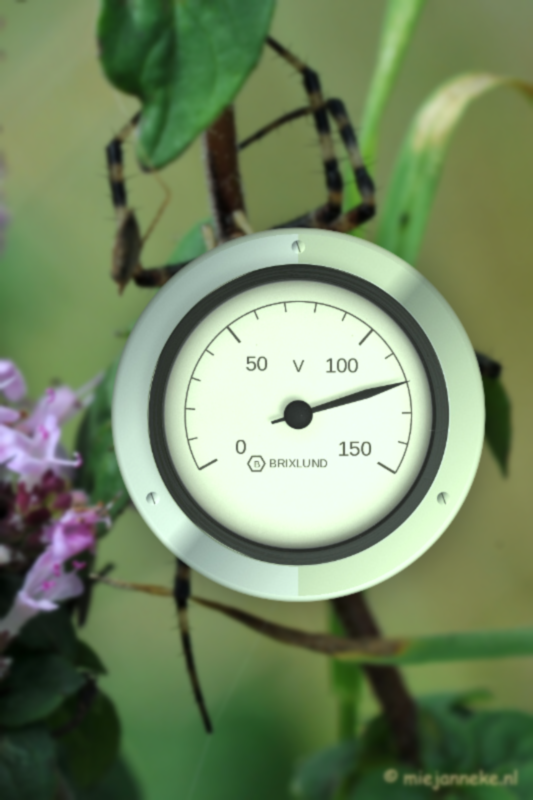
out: {"value": 120, "unit": "V"}
